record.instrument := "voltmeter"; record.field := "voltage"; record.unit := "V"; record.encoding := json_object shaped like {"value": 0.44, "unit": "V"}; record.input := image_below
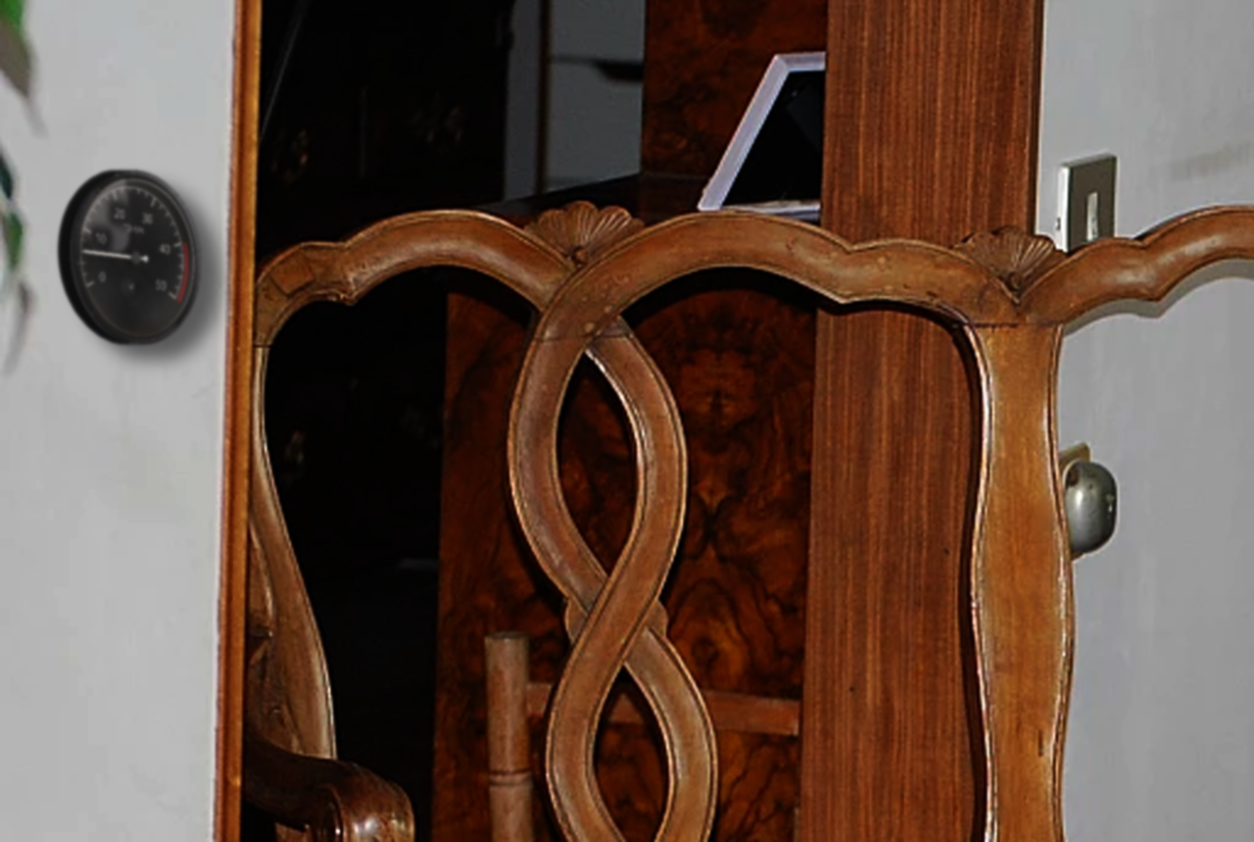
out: {"value": 6, "unit": "V"}
